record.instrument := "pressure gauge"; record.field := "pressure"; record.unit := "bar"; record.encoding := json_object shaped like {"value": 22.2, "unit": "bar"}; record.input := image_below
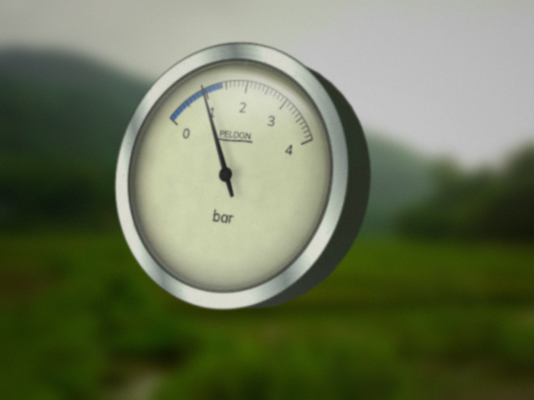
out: {"value": 1, "unit": "bar"}
